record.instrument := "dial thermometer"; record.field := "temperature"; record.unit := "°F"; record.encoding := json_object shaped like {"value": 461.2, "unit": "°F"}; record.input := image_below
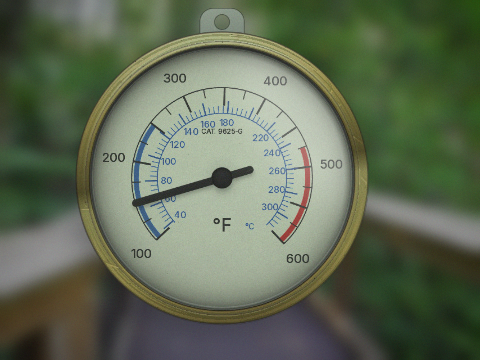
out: {"value": 150, "unit": "°F"}
